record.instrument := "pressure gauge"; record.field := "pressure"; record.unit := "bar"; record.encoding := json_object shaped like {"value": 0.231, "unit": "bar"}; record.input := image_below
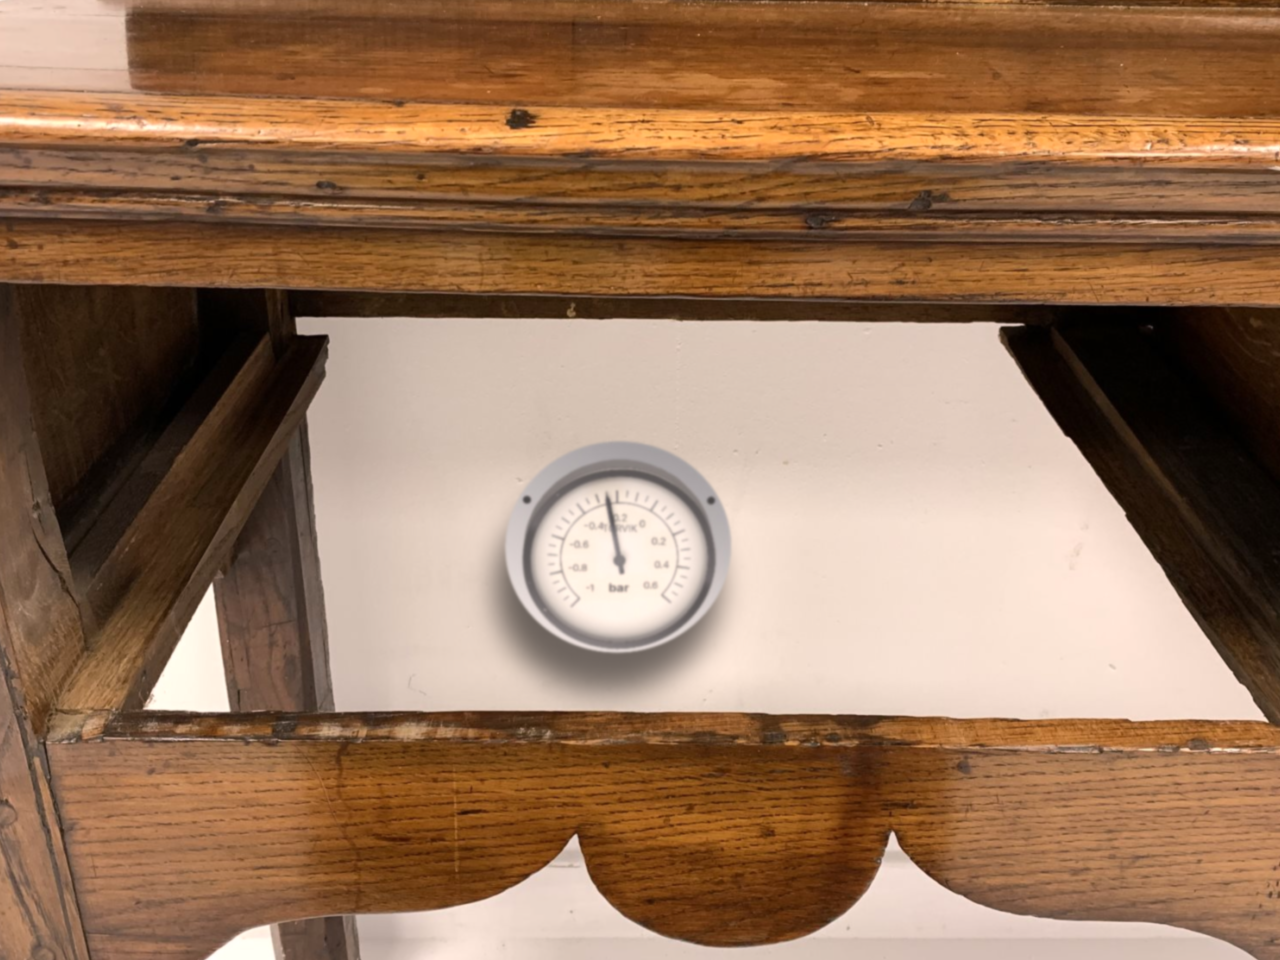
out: {"value": -0.25, "unit": "bar"}
